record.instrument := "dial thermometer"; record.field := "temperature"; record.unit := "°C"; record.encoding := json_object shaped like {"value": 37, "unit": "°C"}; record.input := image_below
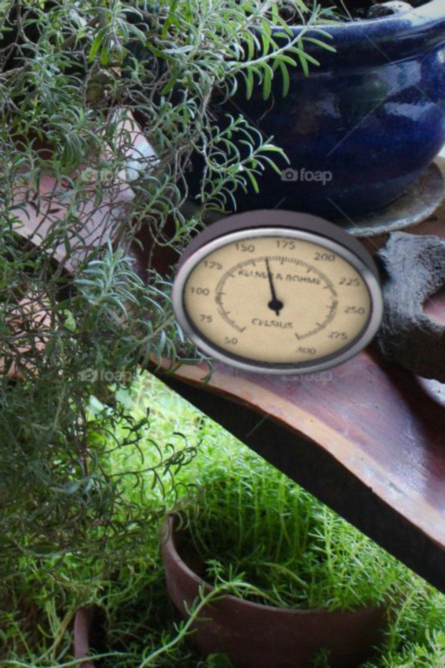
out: {"value": 162.5, "unit": "°C"}
